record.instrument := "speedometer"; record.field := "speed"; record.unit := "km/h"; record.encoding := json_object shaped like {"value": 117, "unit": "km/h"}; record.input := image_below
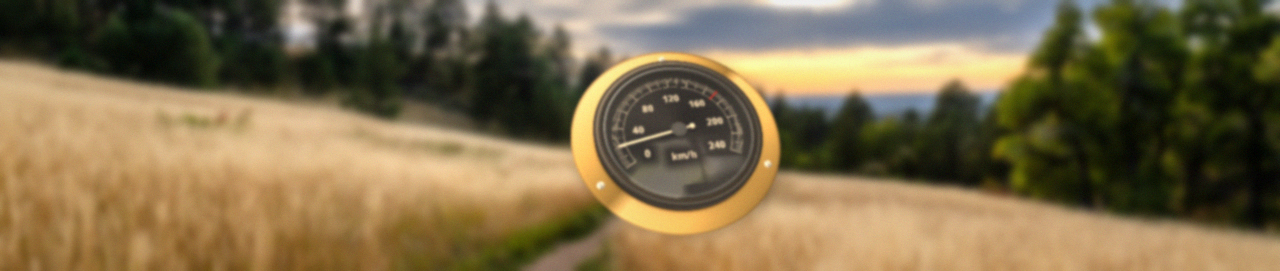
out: {"value": 20, "unit": "km/h"}
